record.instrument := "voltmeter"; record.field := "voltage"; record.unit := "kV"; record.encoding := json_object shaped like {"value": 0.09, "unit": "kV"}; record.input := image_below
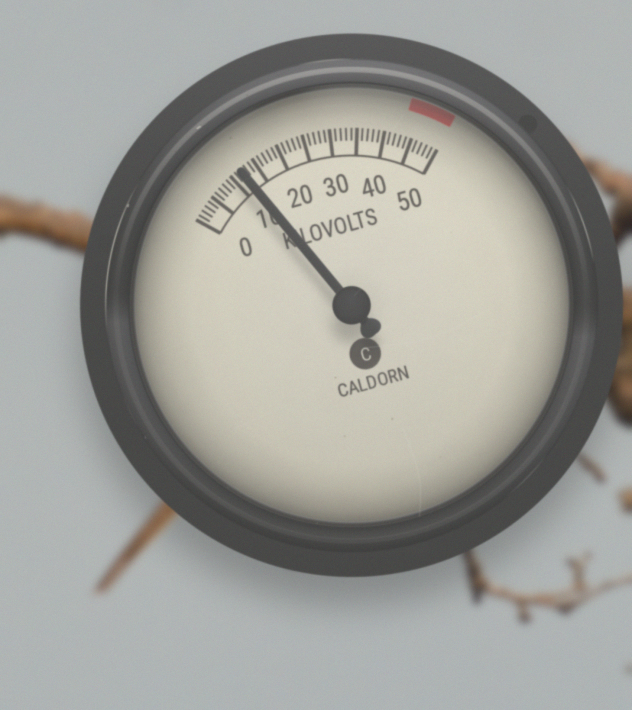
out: {"value": 12, "unit": "kV"}
